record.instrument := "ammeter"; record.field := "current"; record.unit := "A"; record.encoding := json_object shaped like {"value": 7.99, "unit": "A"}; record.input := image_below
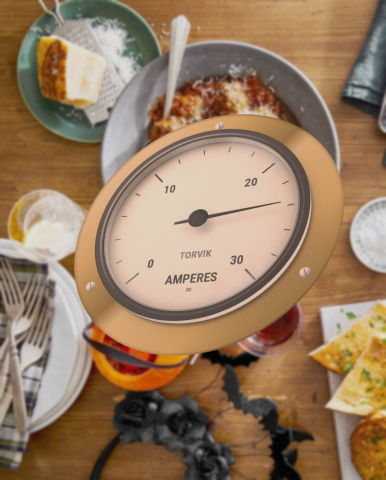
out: {"value": 24, "unit": "A"}
